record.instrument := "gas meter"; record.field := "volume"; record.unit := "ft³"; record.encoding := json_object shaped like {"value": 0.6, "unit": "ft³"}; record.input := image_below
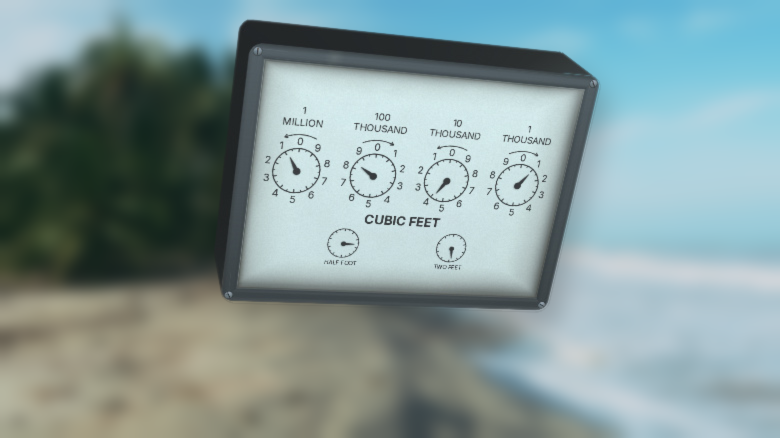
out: {"value": 84100, "unit": "ft³"}
